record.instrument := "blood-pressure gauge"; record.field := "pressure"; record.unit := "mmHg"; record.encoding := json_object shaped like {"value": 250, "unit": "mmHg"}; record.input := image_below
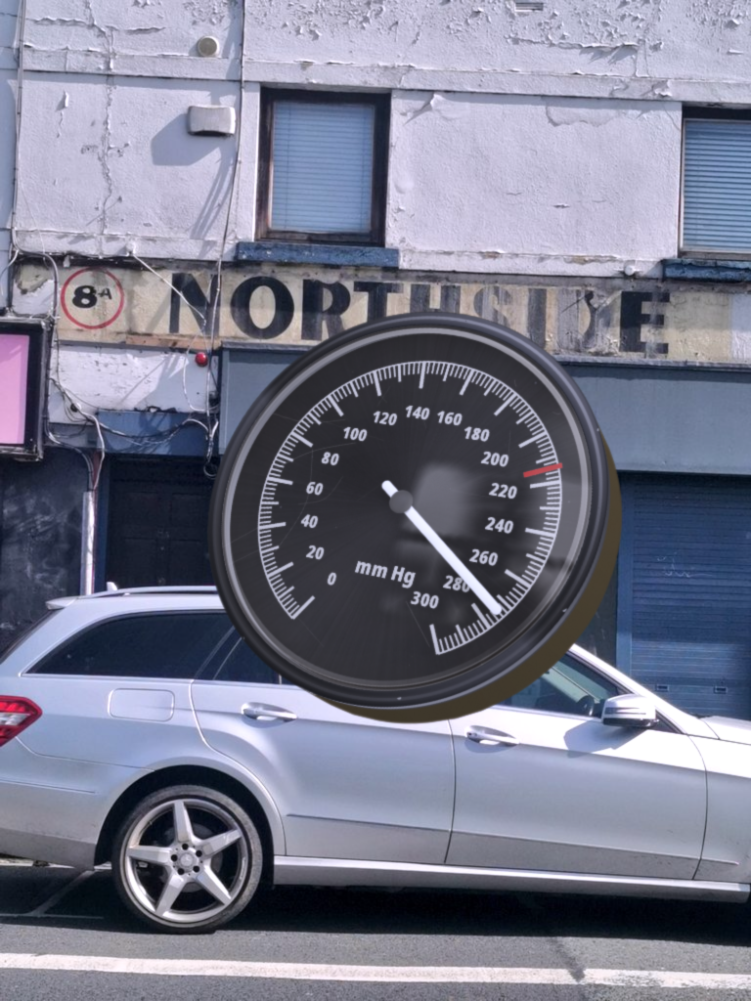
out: {"value": 274, "unit": "mmHg"}
